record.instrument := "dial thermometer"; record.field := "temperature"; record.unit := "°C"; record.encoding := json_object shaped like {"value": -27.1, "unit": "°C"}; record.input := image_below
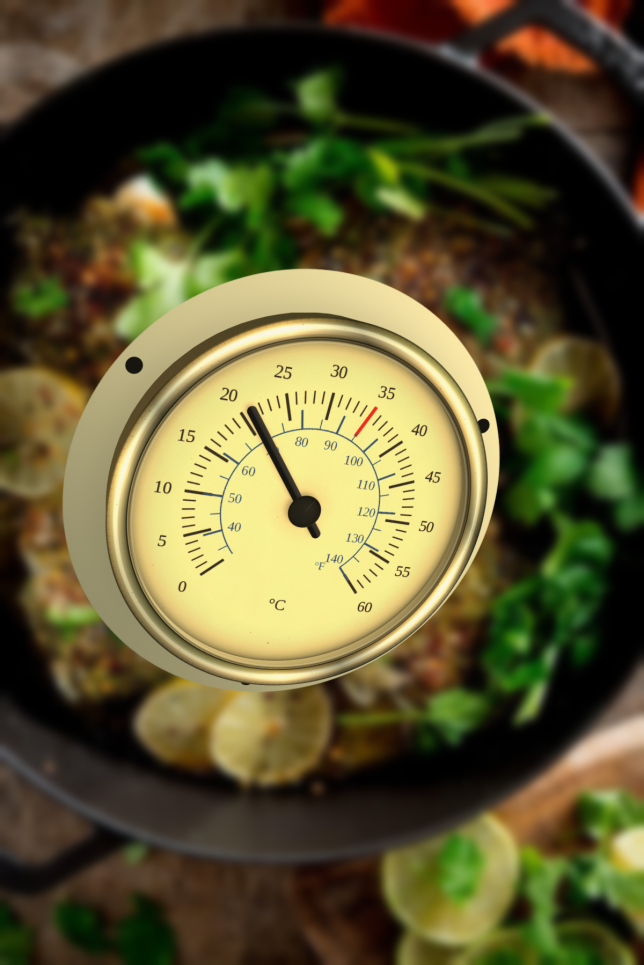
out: {"value": 21, "unit": "°C"}
